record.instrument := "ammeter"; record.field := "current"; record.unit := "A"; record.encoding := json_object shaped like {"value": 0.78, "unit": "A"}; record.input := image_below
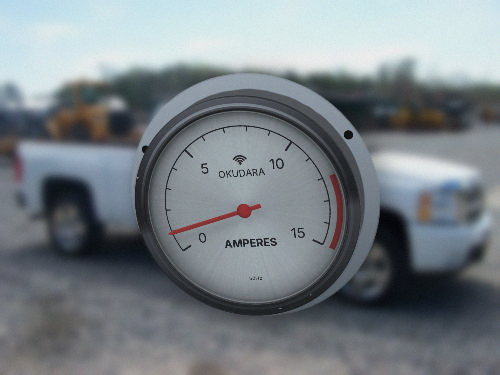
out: {"value": 1, "unit": "A"}
